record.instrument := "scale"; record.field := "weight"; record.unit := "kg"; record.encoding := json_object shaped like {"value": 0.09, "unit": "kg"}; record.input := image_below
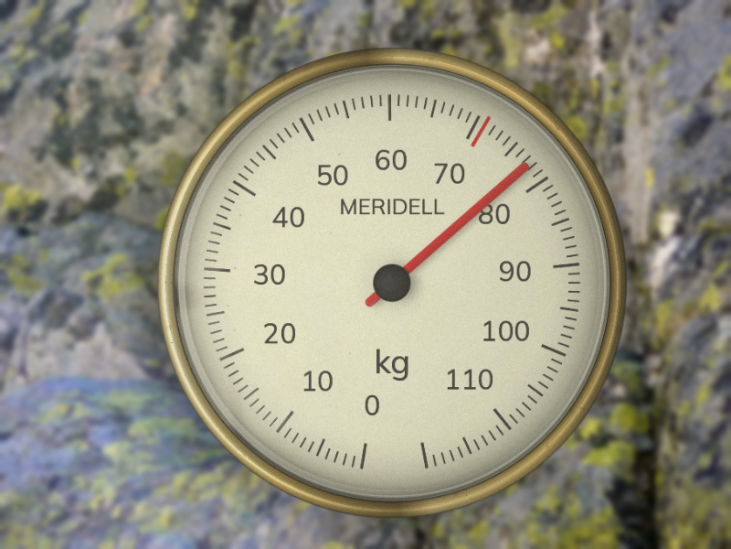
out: {"value": 77.5, "unit": "kg"}
